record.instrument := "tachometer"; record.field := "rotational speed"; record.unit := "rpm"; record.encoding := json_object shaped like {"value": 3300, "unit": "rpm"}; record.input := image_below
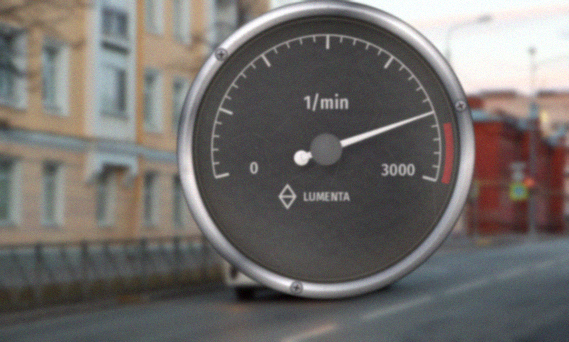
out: {"value": 2500, "unit": "rpm"}
